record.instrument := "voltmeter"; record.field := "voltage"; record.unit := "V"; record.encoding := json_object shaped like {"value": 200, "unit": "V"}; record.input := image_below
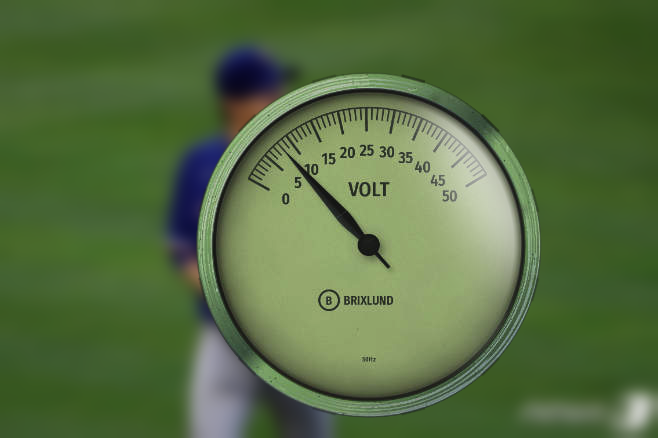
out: {"value": 8, "unit": "V"}
